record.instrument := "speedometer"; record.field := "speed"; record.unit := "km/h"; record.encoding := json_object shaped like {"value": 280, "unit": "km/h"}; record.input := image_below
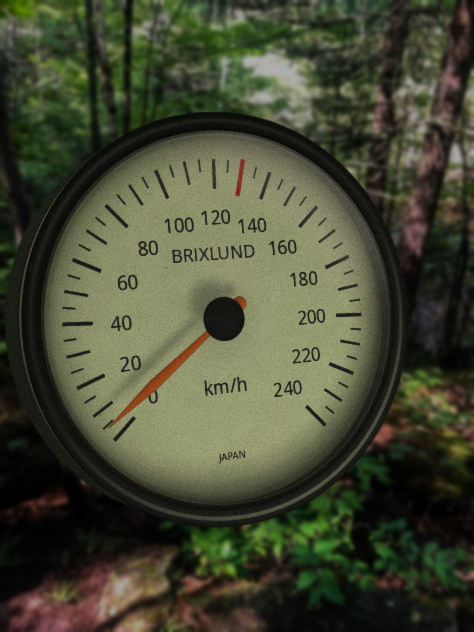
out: {"value": 5, "unit": "km/h"}
